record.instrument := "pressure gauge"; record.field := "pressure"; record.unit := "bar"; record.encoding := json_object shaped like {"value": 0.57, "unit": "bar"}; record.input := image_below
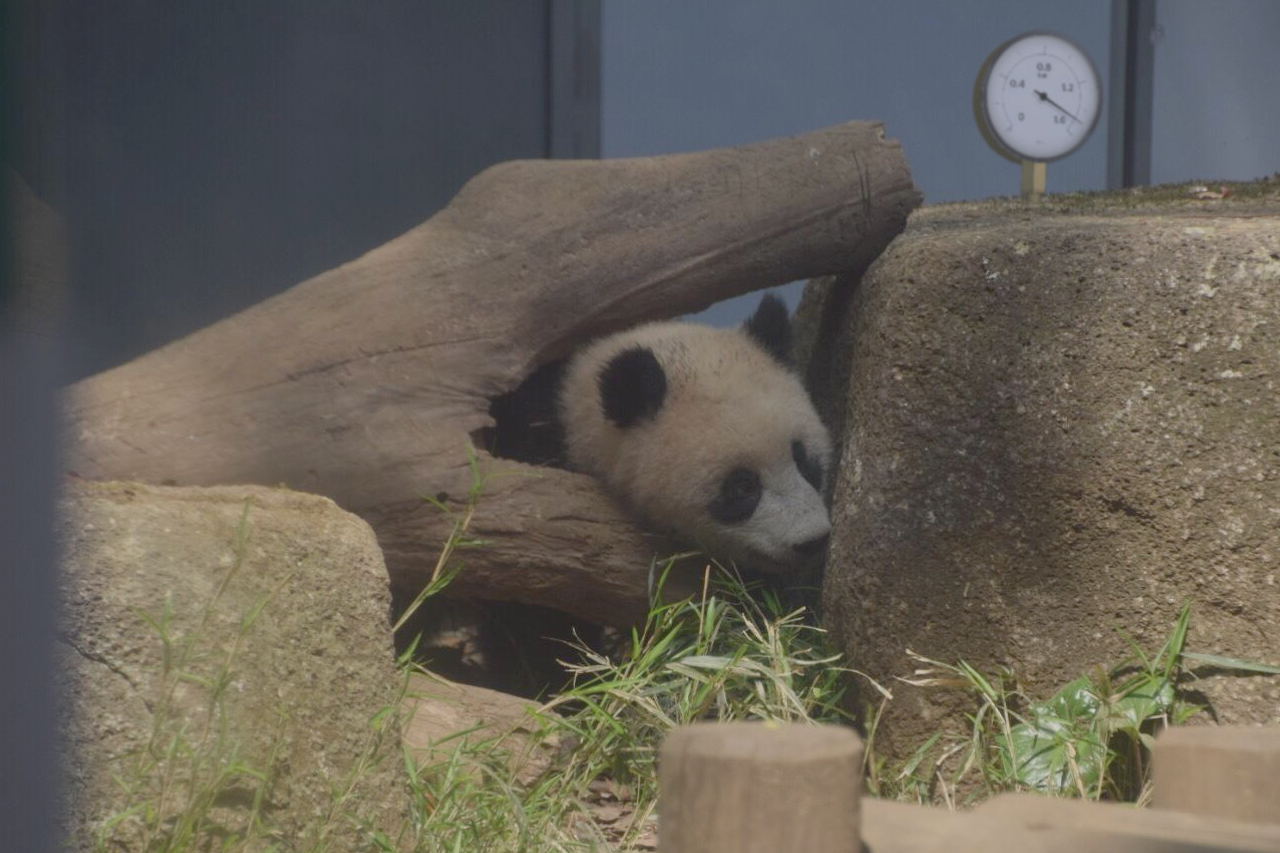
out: {"value": 1.5, "unit": "bar"}
